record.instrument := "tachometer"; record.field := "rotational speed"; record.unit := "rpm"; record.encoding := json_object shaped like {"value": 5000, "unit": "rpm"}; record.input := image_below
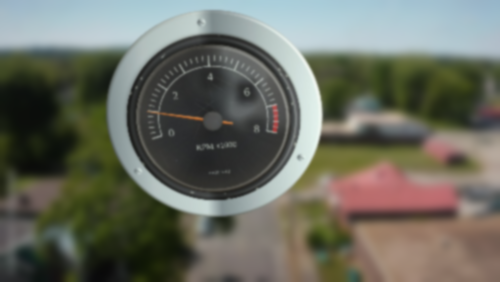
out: {"value": 1000, "unit": "rpm"}
